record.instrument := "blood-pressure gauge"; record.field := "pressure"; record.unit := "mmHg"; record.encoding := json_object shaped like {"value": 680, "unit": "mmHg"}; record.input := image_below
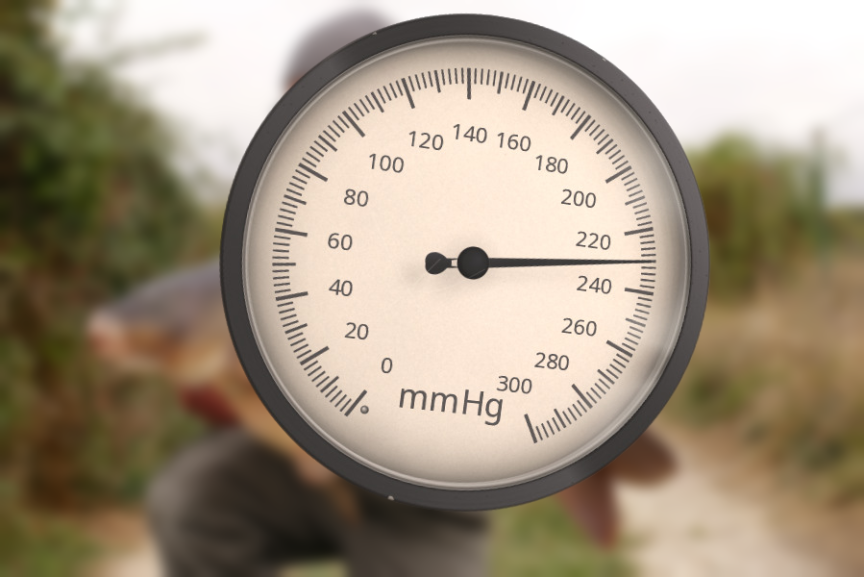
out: {"value": 230, "unit": "mmHg"}
